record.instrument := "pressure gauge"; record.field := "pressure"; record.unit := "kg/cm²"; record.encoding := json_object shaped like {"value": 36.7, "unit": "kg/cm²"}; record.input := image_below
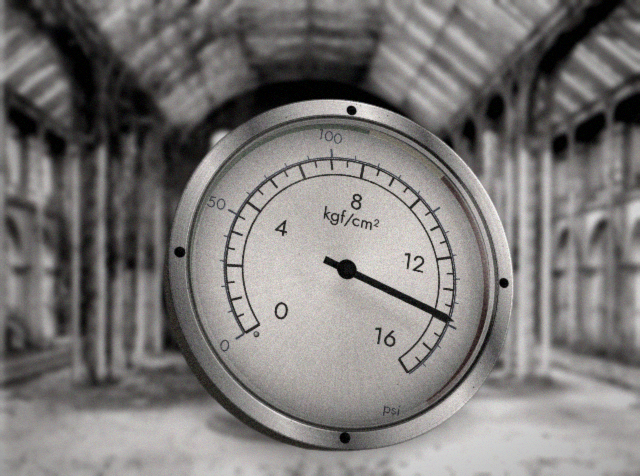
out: {"value": 14, "unit": "kg/cm²"}
